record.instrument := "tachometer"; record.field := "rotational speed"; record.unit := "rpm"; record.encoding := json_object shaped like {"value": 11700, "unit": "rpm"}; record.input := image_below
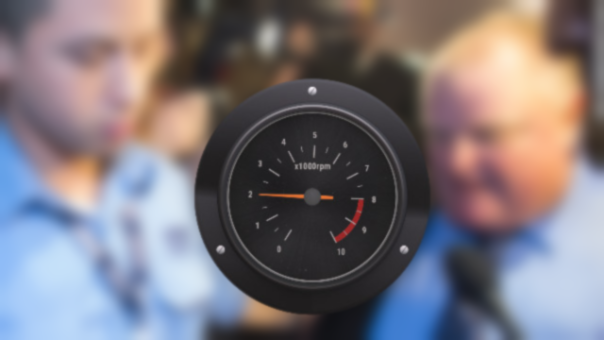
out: {"value": 2000, "unit": "rpm"}
